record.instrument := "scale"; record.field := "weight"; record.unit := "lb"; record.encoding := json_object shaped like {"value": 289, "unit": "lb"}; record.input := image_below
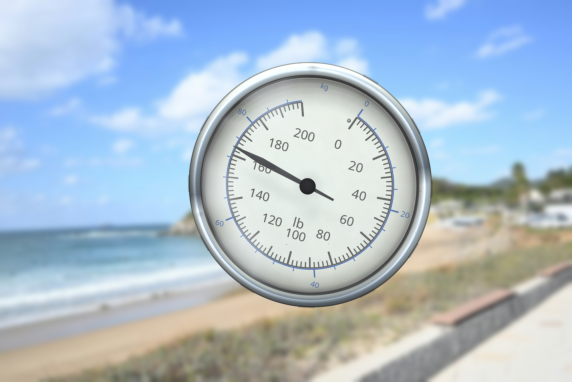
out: {"value": 164, "unit": "lb"}
